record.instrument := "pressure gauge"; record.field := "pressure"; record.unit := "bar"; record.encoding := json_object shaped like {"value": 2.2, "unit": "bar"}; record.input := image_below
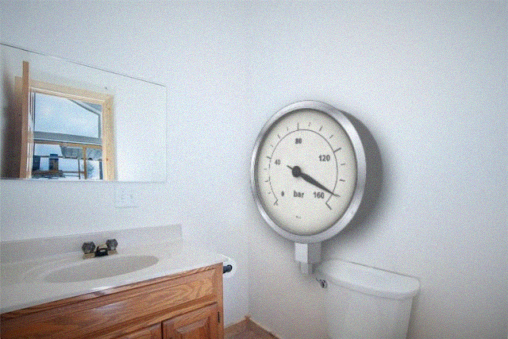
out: {"value": 150, "unit": "bar"}
